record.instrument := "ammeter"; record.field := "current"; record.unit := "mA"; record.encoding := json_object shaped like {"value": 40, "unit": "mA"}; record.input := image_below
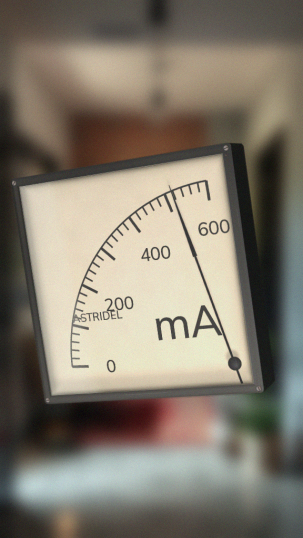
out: {"value": 520, "unit": "mA"}
